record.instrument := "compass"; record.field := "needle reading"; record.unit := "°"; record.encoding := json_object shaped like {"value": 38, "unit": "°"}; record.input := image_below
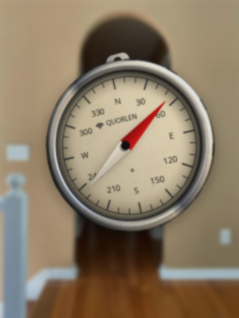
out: {"value": 55, "unit": "°"}
